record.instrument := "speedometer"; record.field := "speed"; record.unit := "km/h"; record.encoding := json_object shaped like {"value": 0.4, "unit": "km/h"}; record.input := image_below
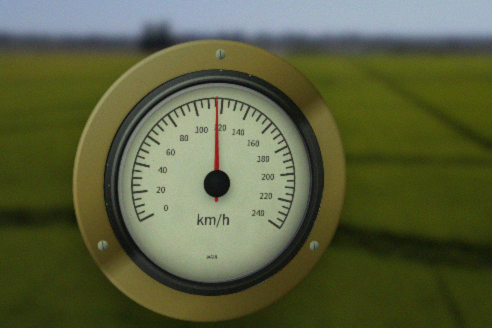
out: {"value": 115, "unit": "km/h"}
